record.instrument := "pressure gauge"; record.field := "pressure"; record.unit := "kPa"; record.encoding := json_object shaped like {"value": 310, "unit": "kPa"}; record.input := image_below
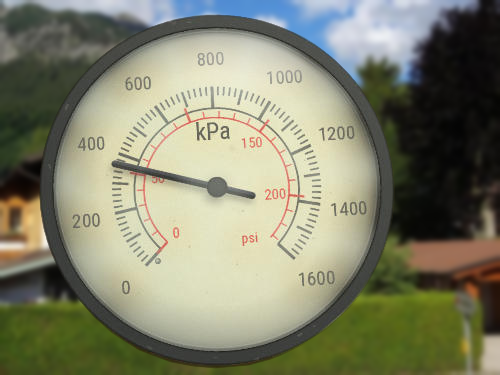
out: {"value": 360, "unit": "kPa"}
